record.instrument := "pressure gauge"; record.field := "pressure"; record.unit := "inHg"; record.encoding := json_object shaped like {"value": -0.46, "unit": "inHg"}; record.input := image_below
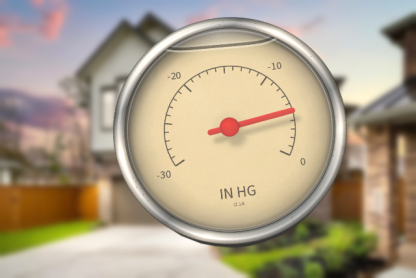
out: {"value": -5, "unit": "inHg"}
